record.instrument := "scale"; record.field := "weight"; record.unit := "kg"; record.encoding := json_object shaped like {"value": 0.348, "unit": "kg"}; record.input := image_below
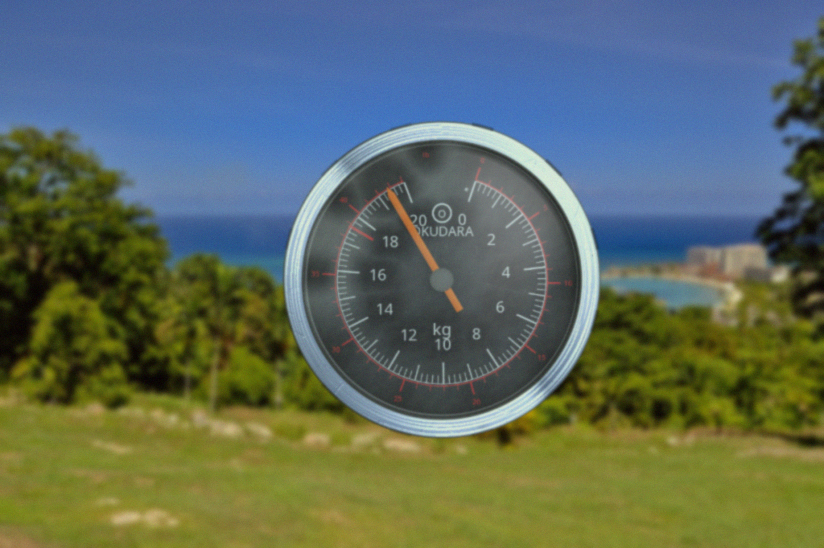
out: {"value": 19.4, "unit": "kg"}
